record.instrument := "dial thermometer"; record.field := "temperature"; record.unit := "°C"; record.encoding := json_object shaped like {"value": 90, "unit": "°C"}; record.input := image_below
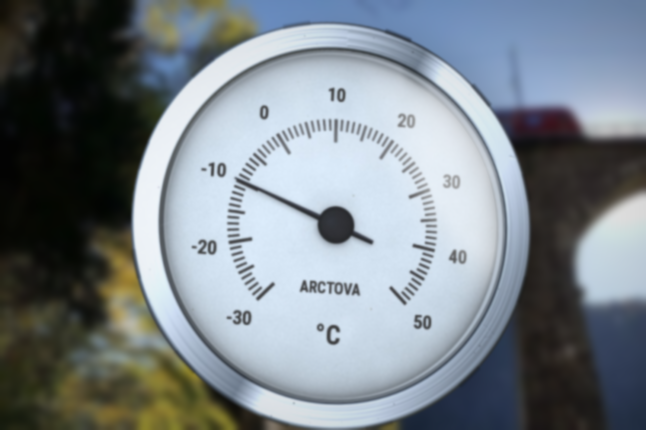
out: {"value": -10, "unit": "°C"}
